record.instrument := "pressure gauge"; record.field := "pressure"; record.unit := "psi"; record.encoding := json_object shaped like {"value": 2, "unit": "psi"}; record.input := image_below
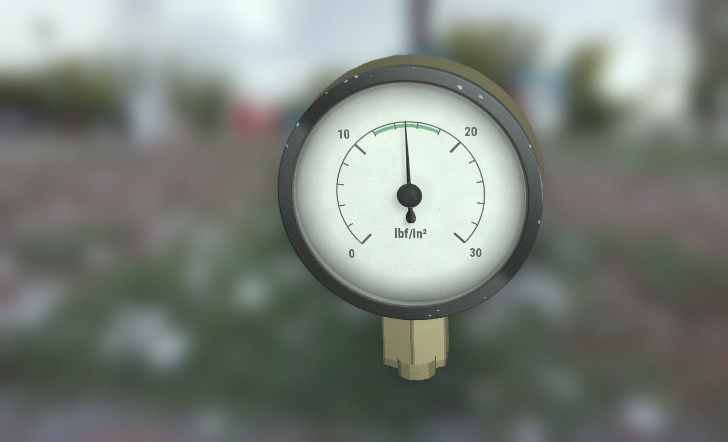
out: {"value": 15, "unit": "psi"}
